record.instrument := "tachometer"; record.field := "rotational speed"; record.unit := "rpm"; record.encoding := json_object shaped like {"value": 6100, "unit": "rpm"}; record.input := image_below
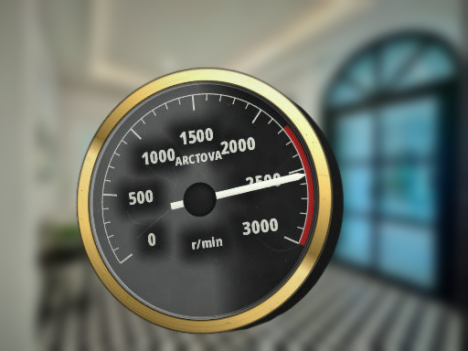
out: {"value": 2550, "unit": "rpm"}
